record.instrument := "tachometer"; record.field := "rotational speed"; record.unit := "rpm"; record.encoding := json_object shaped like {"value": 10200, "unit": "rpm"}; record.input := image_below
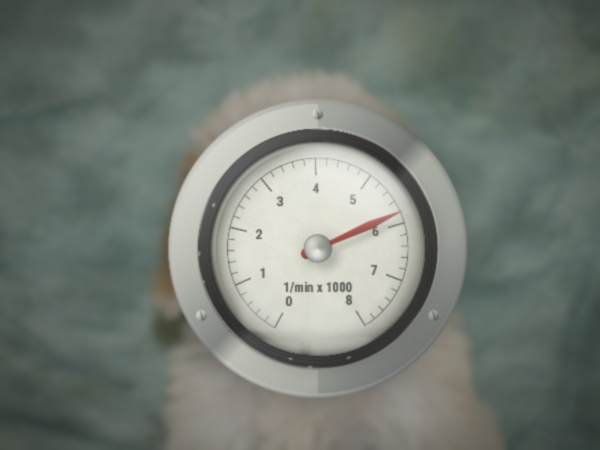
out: {"value": 5800, "unit": "rpm"}
